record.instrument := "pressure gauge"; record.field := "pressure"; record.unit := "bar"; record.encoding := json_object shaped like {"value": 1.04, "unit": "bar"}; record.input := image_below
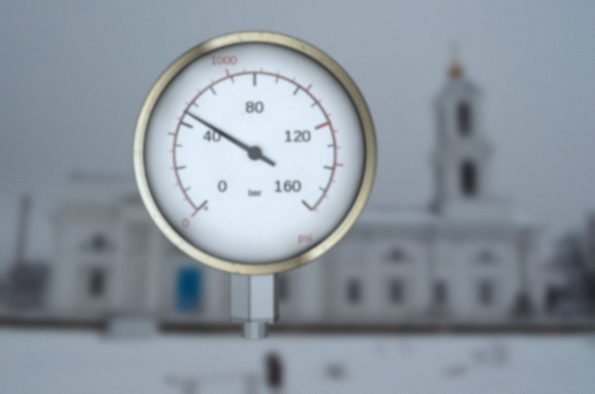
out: {"value": 45, "unit": "bar"}
